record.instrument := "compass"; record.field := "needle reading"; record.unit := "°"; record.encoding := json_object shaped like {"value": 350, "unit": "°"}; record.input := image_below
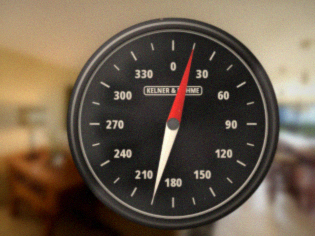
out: {"value": 15, "unit": "°"}
